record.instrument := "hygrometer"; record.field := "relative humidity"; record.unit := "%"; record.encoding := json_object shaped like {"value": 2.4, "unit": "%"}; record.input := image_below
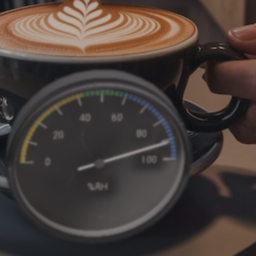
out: {"value": 90, "unit": "%"}
